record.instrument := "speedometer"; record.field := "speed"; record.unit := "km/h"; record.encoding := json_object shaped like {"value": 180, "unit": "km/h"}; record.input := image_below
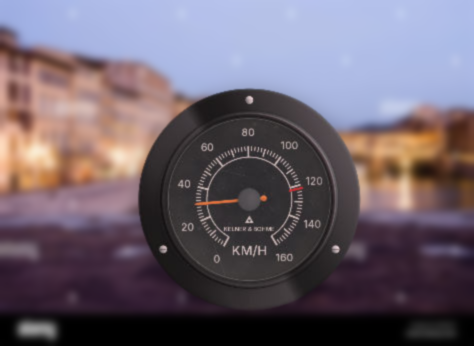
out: {"value": 30, "unit": "km/h"}
